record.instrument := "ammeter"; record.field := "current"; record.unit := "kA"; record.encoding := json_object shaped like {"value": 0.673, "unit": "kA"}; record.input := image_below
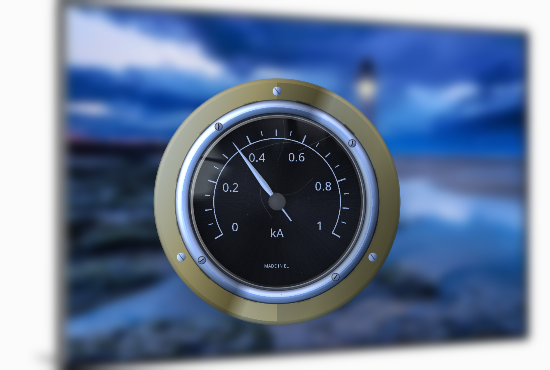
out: {"value": 0.35, "unit": "kA"}
